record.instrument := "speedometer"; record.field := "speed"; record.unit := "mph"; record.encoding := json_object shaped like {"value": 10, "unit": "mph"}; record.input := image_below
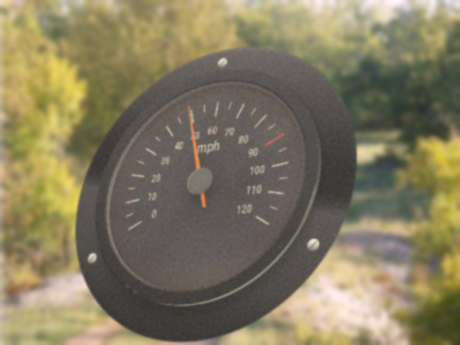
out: {"value": 50, "unit": "mph"}
